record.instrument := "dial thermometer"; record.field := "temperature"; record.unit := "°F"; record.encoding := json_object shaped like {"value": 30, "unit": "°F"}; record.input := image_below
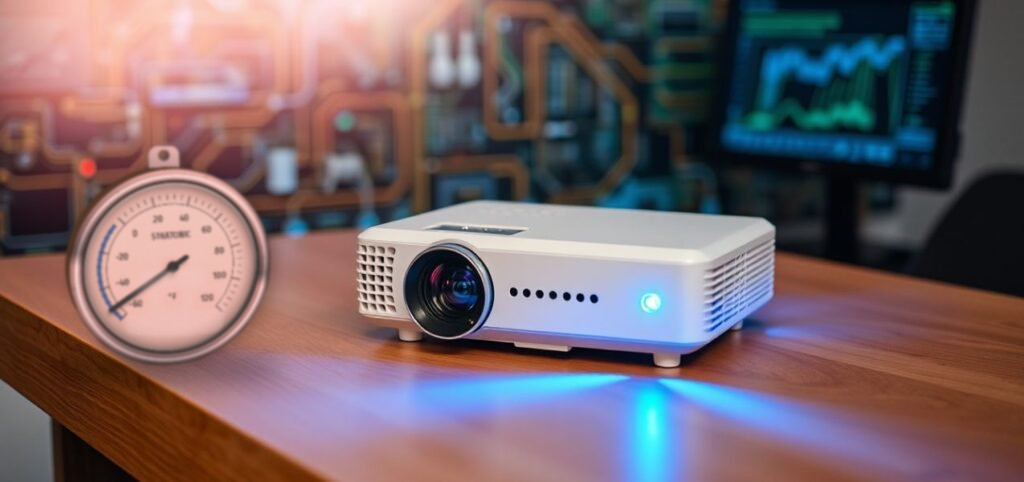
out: {"value": -52, "unit": "°F"}
